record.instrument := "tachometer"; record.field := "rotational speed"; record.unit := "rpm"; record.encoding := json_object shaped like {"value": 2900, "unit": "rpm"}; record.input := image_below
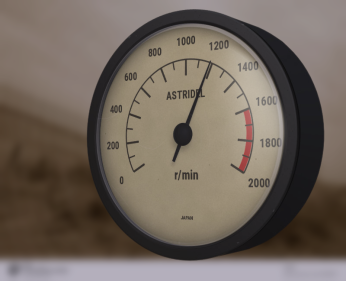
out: {"value": 1200, "unit": "rpm"}
